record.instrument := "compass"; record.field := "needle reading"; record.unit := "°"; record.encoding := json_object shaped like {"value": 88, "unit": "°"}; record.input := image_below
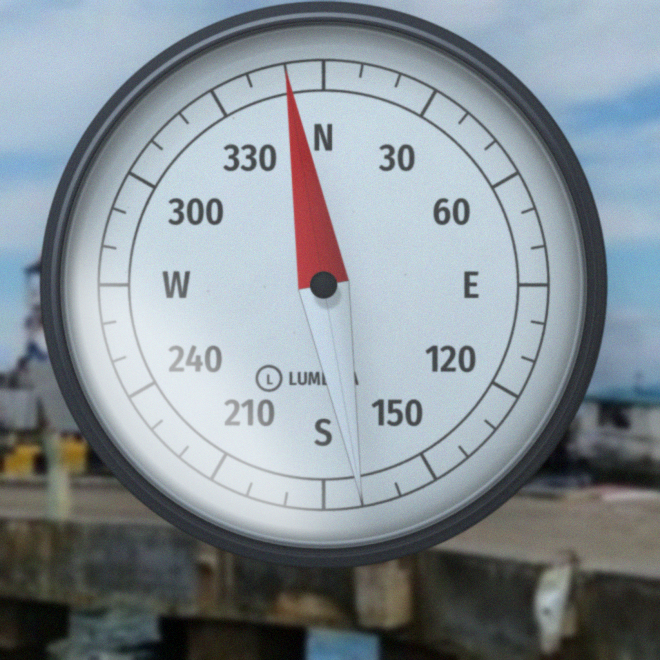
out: {"value": 350, "unit": "°"}
